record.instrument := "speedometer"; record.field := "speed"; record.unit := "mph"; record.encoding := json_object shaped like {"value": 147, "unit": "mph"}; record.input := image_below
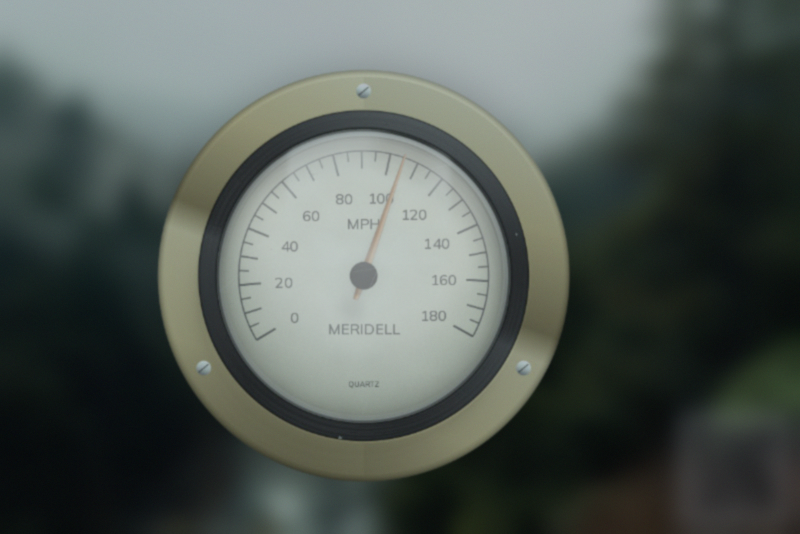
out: {"value": 105, "unit": "mph"}
